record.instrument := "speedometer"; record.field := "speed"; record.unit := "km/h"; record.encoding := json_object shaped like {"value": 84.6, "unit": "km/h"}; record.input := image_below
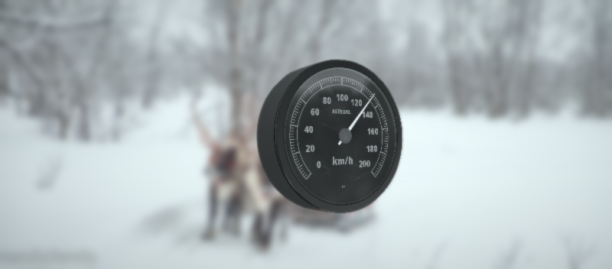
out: {"value": 130, "unit": "km/h"}
